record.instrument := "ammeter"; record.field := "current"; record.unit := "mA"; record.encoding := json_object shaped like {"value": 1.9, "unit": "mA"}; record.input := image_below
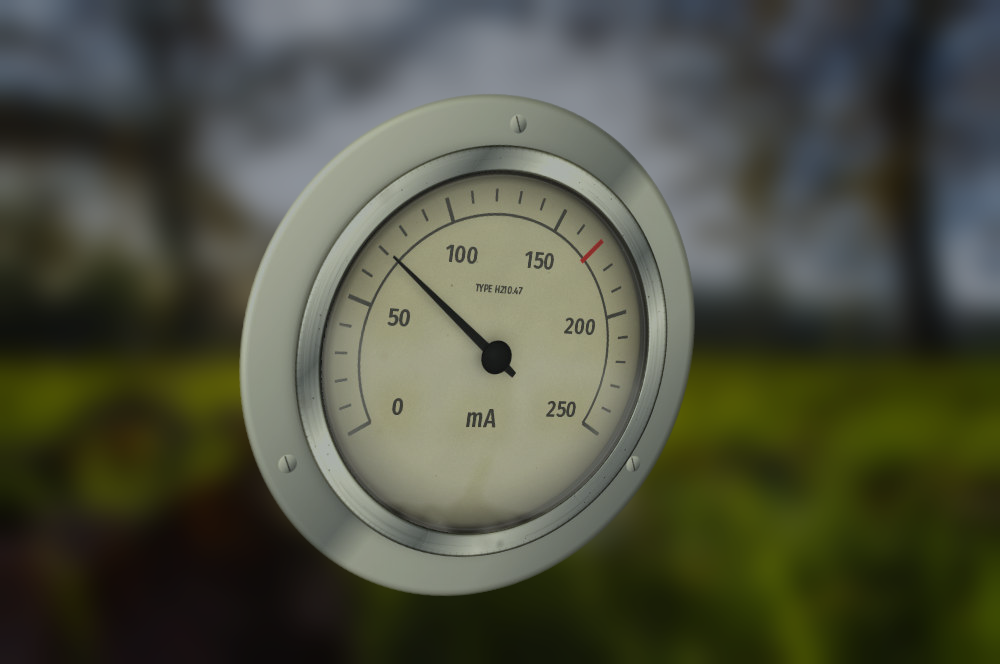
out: {"value": 70, "unit": "mA"}
